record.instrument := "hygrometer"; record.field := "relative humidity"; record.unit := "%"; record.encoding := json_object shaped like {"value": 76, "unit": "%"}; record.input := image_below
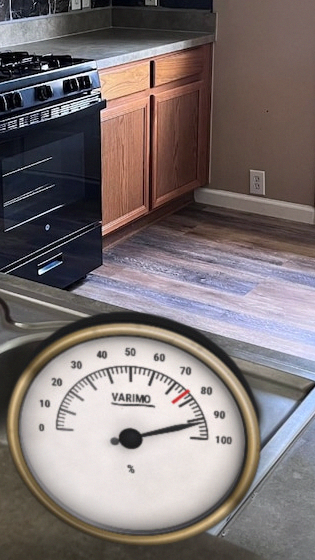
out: {"value": 90, "unit": "%"}
